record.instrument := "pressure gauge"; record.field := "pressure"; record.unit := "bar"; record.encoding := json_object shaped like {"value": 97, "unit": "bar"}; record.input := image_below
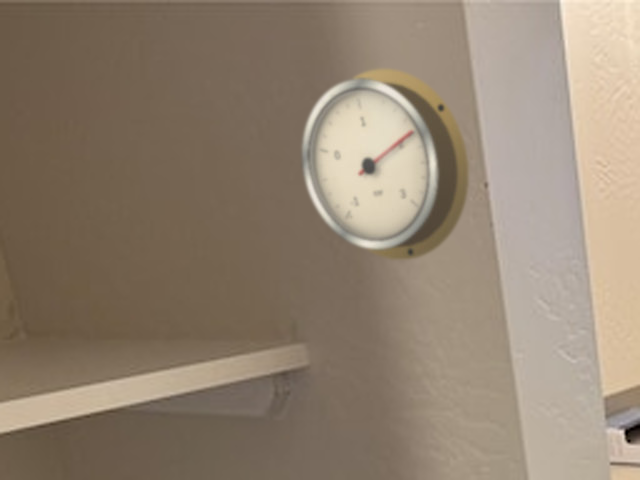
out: {"value": 2, "unit": "bar"}
